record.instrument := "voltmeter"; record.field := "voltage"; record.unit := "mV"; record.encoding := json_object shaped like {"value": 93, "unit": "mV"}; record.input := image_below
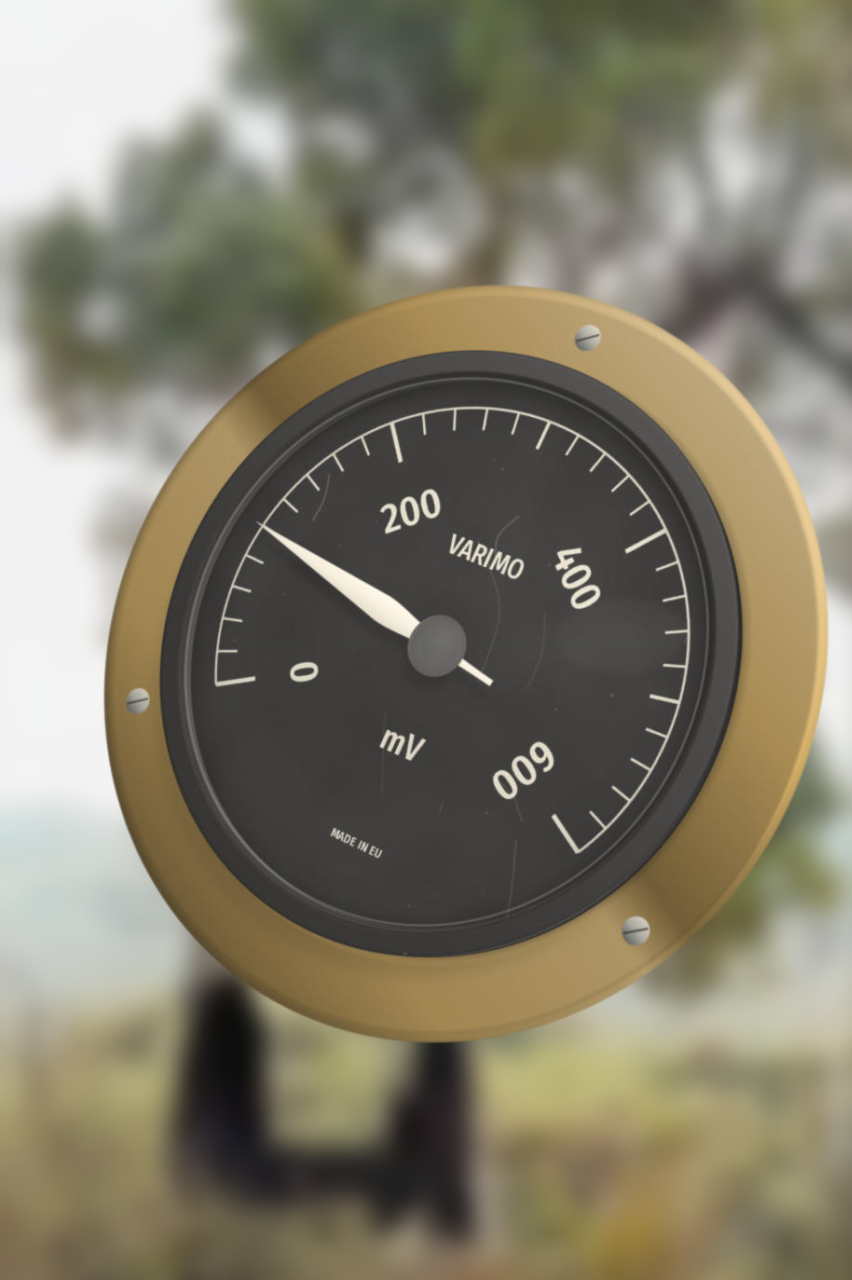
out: {"value": 100, "unit": "mV"}
